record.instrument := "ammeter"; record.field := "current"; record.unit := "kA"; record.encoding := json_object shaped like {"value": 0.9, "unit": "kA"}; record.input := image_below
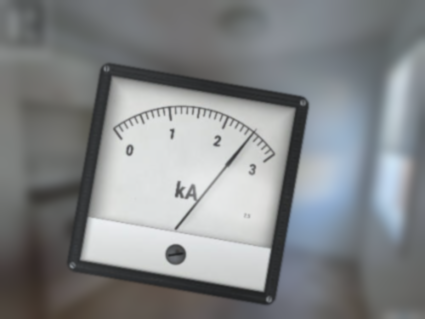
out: {"value": 2.5, "unit": "kA"}
